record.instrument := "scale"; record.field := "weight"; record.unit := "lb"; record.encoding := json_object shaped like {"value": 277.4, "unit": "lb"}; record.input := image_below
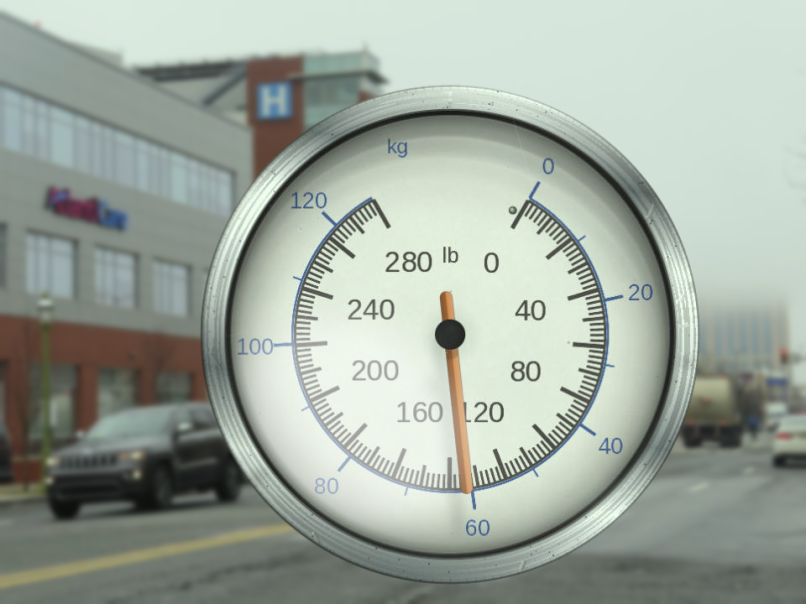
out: {"value": 134, "unit": "lb"}
